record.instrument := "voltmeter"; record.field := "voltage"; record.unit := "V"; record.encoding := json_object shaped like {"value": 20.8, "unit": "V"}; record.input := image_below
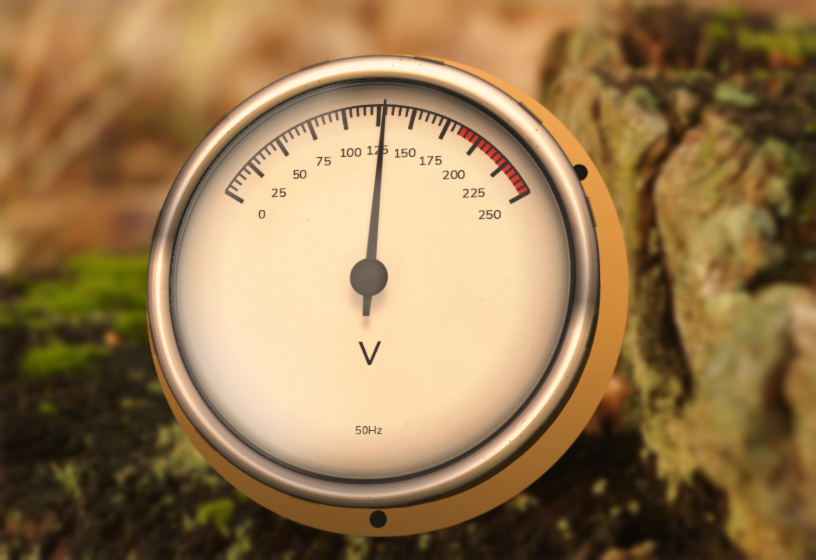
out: {"value": 130, "unit": "V"}
